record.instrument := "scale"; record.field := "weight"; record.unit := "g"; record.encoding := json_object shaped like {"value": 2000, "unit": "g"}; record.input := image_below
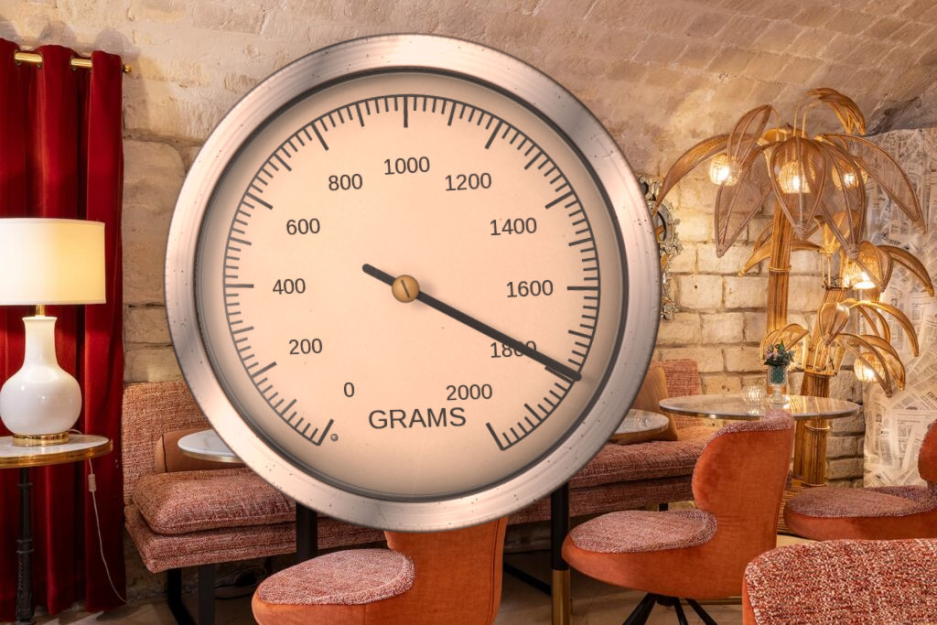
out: {"value": 1780, "unit": "g"}
